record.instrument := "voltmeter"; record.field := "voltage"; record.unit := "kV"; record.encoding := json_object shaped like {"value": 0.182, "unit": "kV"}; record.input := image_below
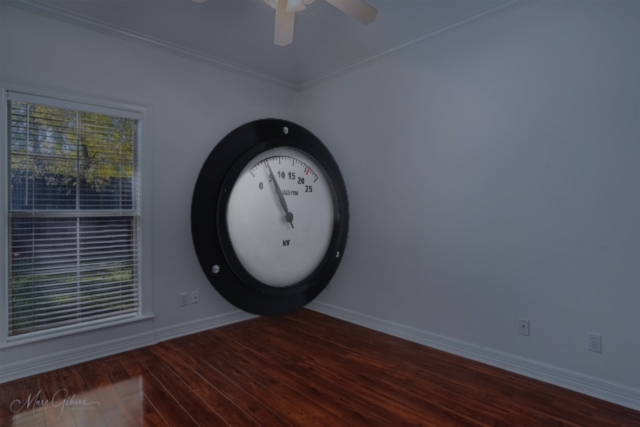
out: {"value": 5, "unit": "kV"}
